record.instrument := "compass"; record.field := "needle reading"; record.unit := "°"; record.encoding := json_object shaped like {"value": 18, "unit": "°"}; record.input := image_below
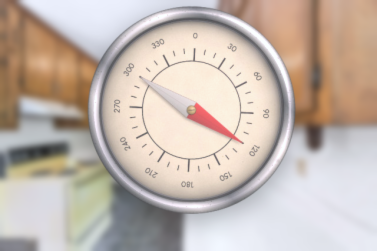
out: {"value": 120, "unit": "°"}
